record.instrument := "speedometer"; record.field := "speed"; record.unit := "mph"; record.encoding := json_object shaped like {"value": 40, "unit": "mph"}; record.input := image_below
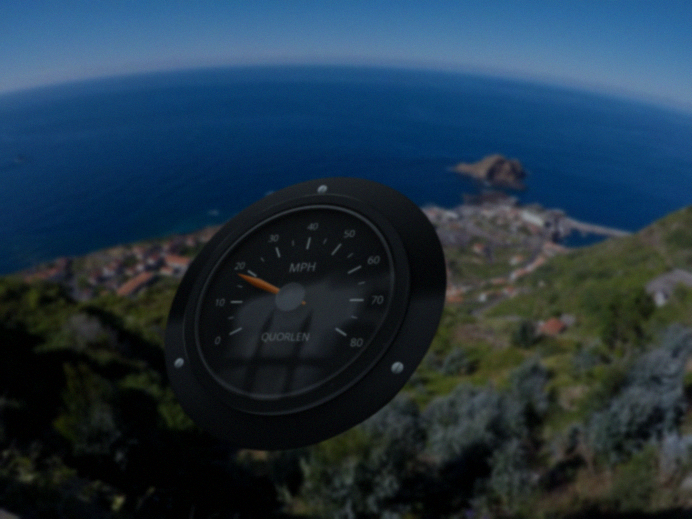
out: {"value": 17.5, "unit": "mph"}
